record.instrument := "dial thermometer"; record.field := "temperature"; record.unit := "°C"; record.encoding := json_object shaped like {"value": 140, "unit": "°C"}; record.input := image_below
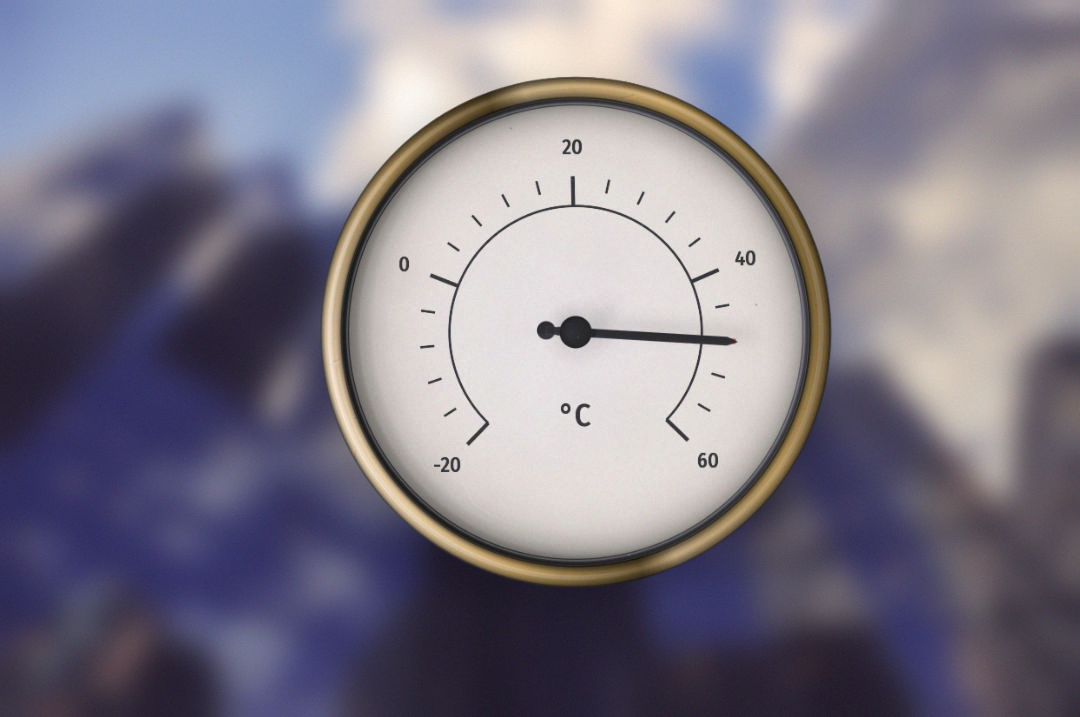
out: {"value": 48, "unit": "°C"}
